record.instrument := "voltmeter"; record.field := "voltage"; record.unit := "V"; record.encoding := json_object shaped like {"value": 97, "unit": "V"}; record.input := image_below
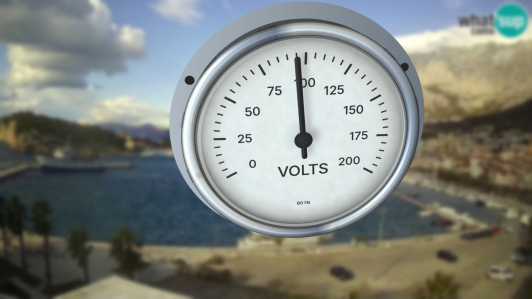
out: {"value": 95, "unit": "V"}
